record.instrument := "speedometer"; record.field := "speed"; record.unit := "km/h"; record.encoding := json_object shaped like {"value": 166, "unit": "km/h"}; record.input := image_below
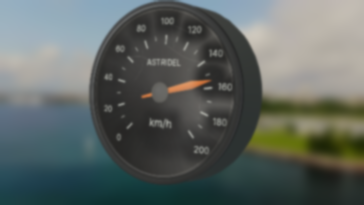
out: {"value": 155, "unit": "km/h"}
